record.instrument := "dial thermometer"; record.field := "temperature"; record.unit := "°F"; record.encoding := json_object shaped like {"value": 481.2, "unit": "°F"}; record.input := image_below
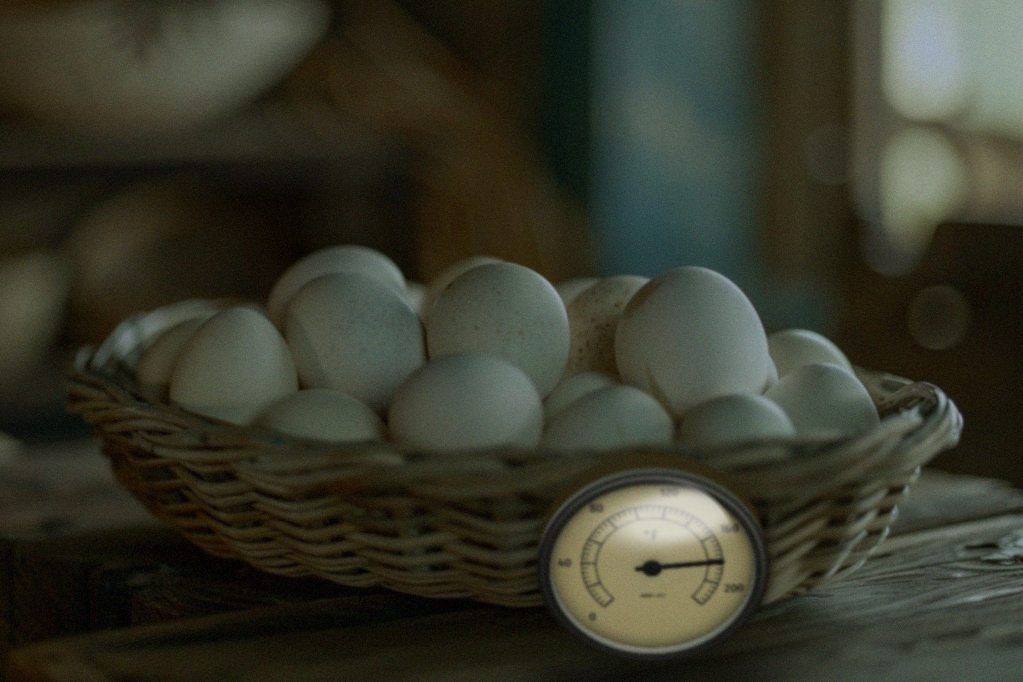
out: {"value": 180, "unit": "°F"}
